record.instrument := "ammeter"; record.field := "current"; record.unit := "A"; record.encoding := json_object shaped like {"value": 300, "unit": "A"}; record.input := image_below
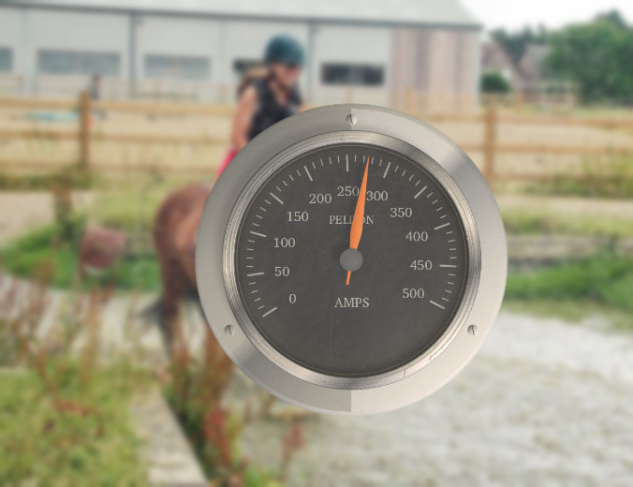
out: {"value": 275, "unit": "A"}
